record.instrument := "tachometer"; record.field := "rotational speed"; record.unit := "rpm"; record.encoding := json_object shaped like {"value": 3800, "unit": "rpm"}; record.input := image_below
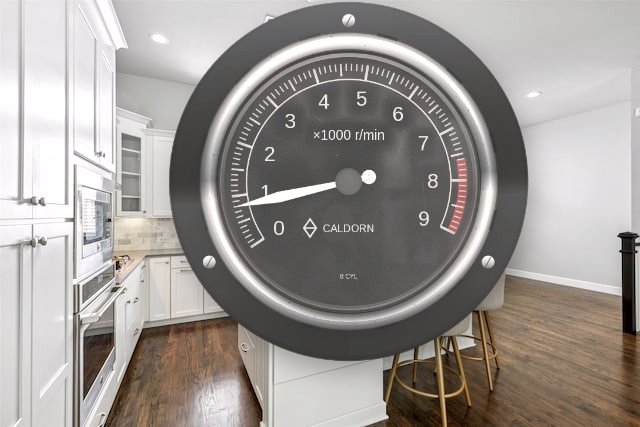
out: {"value": 800, "unit": "rpm"}
